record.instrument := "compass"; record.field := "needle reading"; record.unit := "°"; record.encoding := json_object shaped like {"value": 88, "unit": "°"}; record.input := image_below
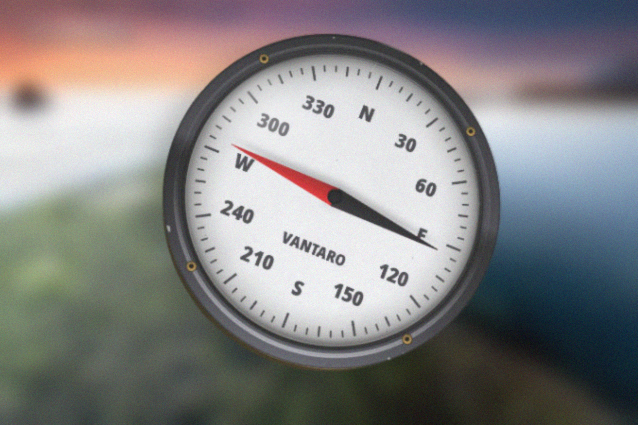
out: {"value": 275, "unit": "°"}
